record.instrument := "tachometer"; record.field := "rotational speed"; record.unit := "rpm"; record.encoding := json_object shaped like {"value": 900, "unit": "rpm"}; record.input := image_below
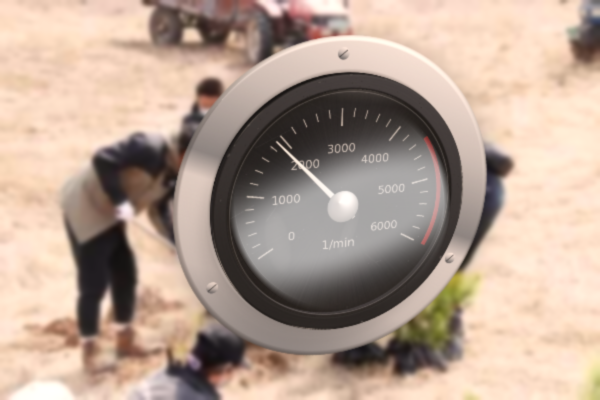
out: {"value": 1900, "unit": "rpm"}
